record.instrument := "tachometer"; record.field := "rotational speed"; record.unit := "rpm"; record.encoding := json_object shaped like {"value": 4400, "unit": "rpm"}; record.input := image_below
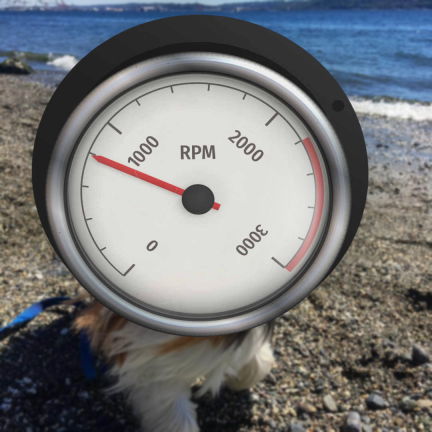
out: {"value": 800, "unit": "rpm"}
